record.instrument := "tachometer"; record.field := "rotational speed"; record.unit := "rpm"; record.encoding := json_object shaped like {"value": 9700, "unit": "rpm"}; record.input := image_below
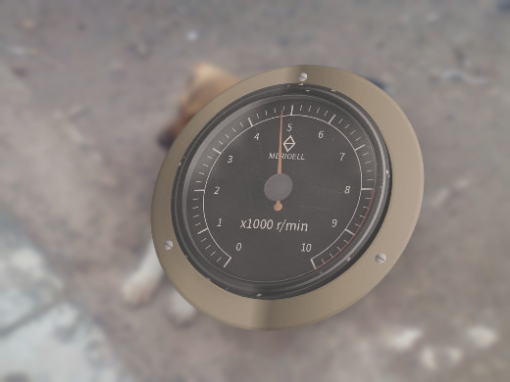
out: {"value": 4800, "unit": "rpm"}
